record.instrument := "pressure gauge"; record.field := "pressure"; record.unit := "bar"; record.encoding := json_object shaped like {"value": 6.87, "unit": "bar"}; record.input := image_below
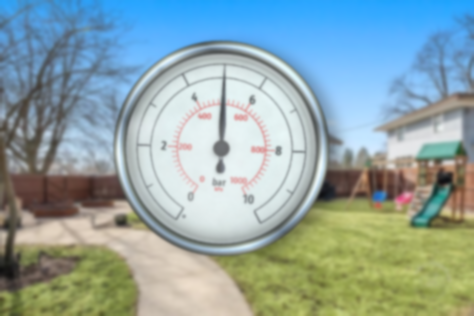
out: {"value": 5, "unit": "bar"}
